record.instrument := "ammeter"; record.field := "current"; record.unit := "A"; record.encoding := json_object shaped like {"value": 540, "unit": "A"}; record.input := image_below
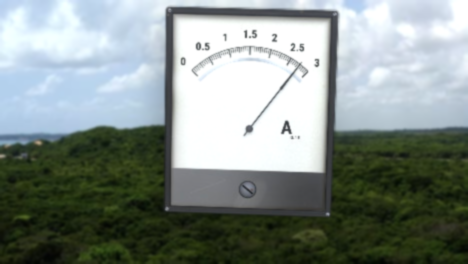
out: {"value": 2.75, "unit": "A"}
